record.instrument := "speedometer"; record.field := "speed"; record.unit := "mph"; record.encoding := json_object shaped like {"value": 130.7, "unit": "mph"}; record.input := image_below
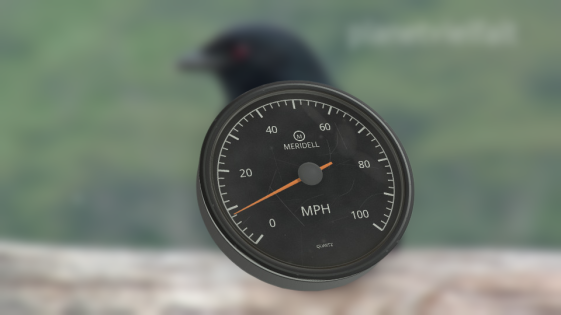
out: {"value": 8, "unit": "mph"}
